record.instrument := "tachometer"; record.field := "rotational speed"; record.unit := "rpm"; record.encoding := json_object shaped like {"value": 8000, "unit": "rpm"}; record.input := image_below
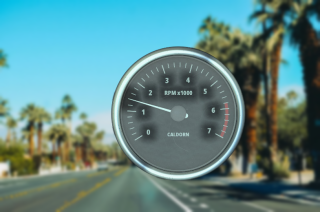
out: {"value": 1400, "unit": "rpm"}
